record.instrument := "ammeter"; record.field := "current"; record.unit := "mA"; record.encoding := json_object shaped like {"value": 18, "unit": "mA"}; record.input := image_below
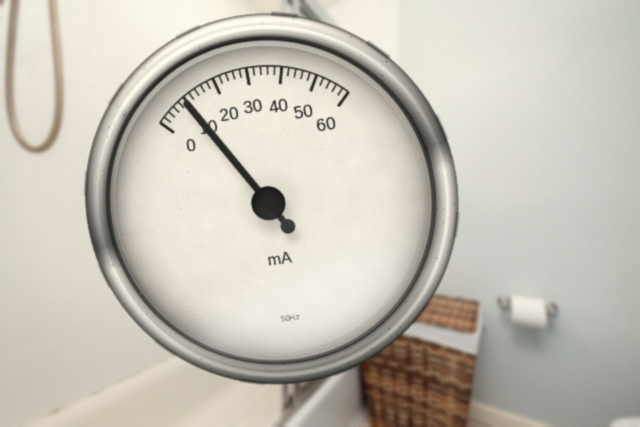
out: {"value": 10, "unit": "mA"}
